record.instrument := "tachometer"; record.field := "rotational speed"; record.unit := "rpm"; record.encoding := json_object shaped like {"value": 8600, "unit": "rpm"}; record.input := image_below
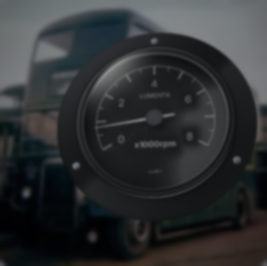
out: {"value": 750, "unit": "rpm"}
